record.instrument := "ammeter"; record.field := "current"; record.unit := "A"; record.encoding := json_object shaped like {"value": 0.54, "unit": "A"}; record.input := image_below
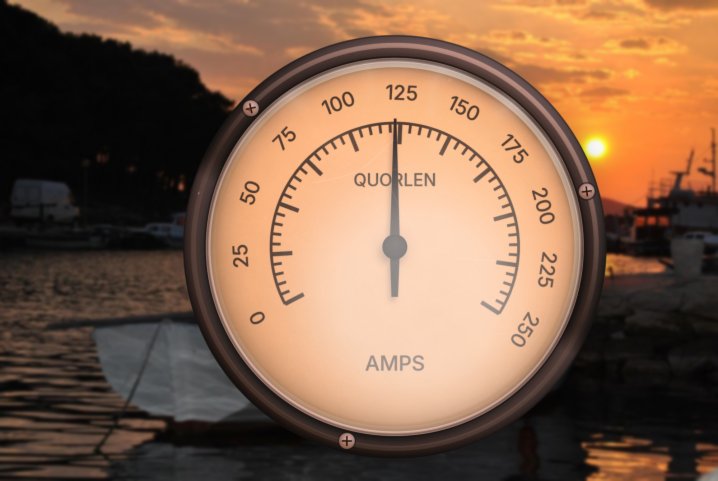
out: {"value": 122.5, "unit": "A"}
